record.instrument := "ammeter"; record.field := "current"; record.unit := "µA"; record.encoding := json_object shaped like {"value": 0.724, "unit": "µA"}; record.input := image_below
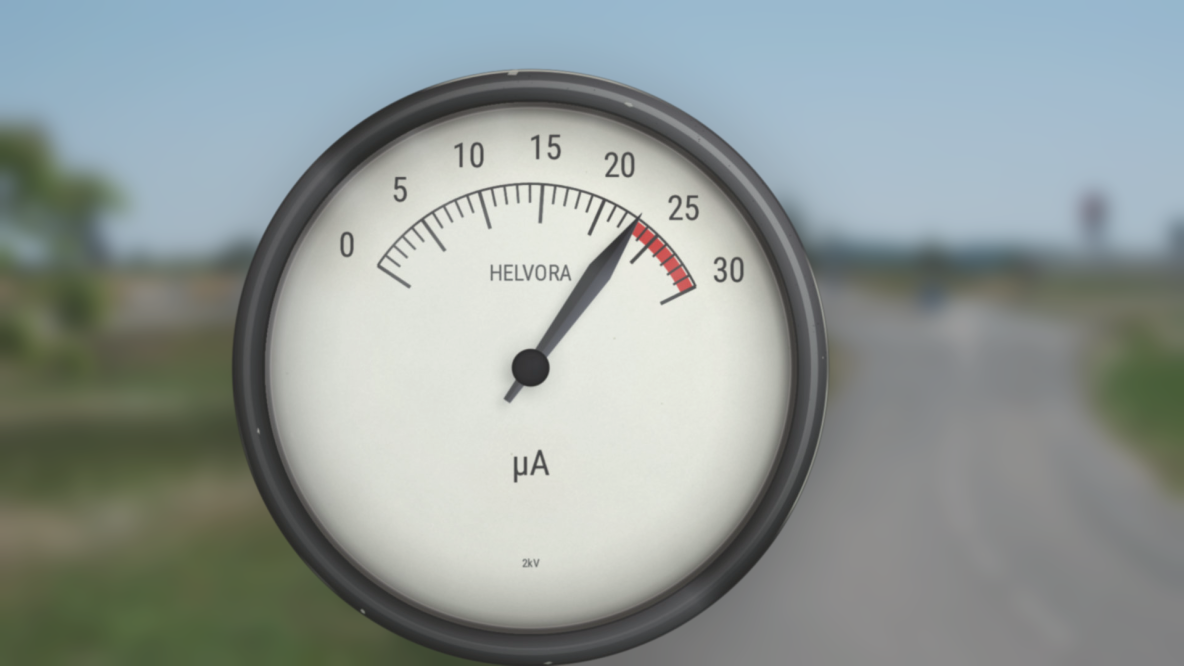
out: {"value": 23, "unit": "µA"}
